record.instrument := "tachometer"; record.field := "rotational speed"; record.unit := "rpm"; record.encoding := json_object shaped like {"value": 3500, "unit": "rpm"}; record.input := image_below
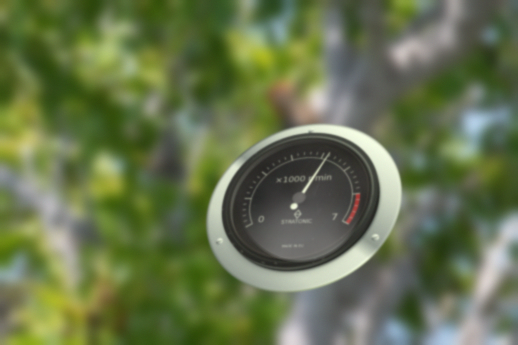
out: {"value": 4200, "unit": "rpm"}
